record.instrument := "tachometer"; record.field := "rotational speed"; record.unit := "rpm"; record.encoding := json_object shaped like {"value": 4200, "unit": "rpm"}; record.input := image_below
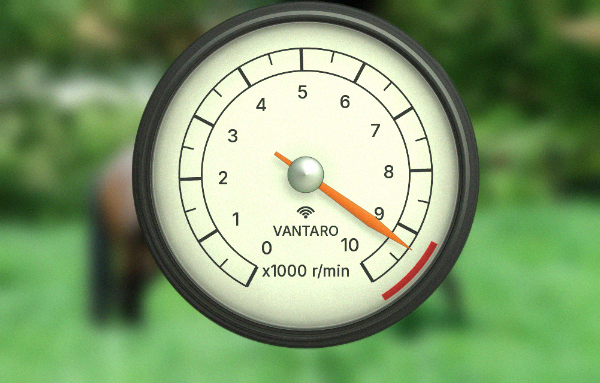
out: {"value": 9250, "unit": "rpm"}
